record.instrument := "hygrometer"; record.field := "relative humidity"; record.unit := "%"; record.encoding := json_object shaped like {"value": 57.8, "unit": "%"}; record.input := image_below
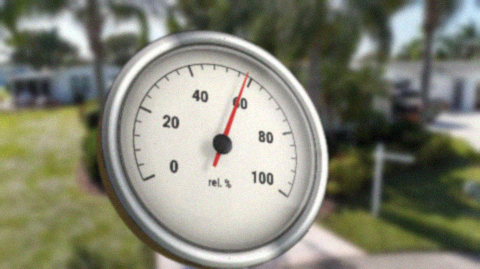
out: {"value": 58, "unit": "%"}
